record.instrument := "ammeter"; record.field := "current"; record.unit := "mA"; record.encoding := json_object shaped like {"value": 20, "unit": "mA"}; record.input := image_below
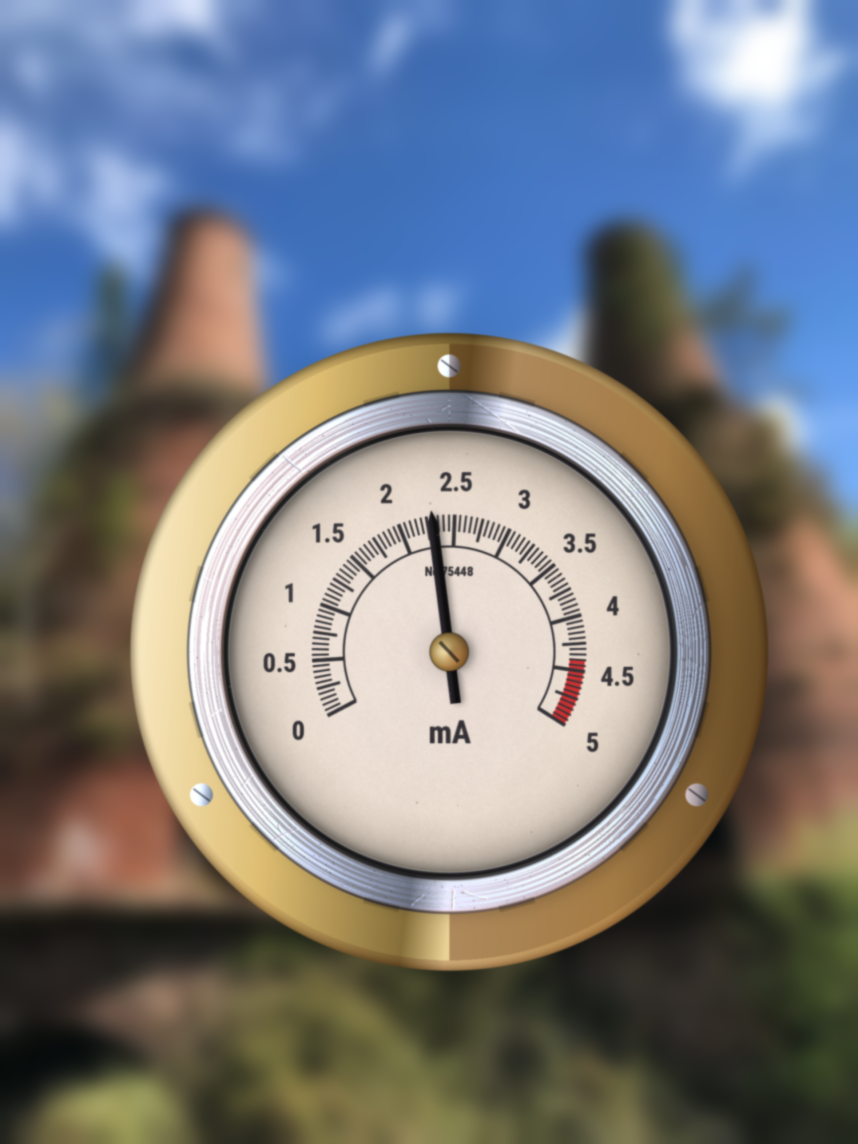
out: {"value": 2.3, "unit": "mA"}
